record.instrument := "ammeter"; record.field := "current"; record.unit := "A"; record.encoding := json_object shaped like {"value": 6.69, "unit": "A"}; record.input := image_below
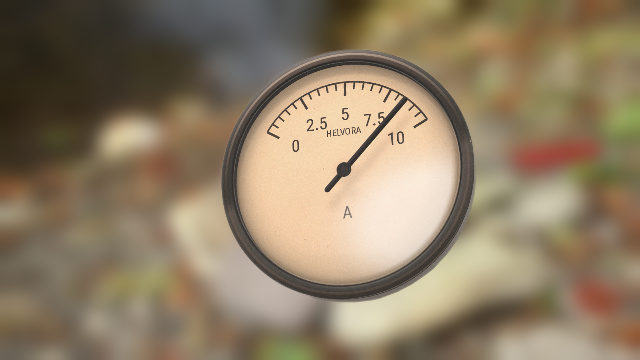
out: {"value": 8.5, "unit": "A"}
